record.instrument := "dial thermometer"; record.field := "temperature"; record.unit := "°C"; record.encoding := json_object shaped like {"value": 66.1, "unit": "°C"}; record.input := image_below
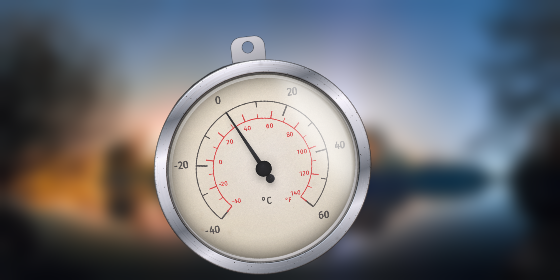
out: {"value": 0, "unit": "°C"}
